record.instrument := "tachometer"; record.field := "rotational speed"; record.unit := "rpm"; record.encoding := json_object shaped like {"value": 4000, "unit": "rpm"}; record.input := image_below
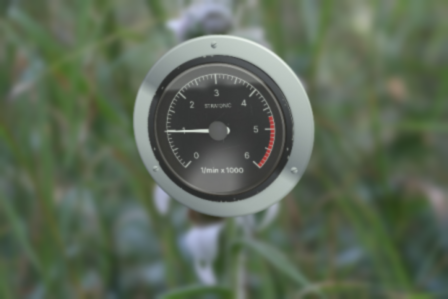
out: {"value": 1000, "unit": "rpm"}
